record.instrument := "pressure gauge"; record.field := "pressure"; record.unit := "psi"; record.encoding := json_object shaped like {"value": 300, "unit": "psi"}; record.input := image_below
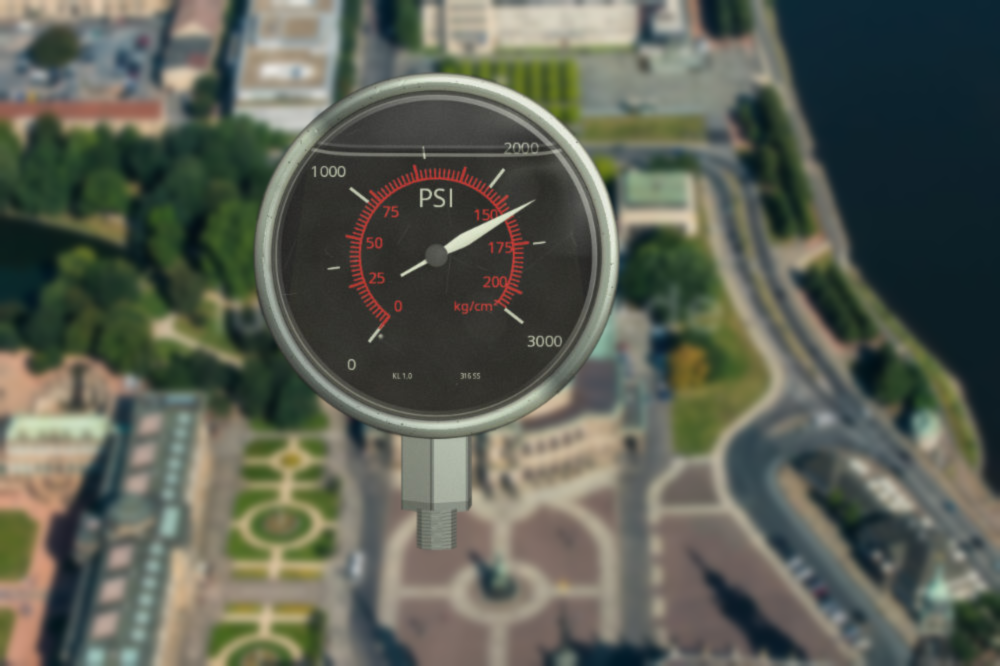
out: {"value": 2250, "unit": "psi"}
